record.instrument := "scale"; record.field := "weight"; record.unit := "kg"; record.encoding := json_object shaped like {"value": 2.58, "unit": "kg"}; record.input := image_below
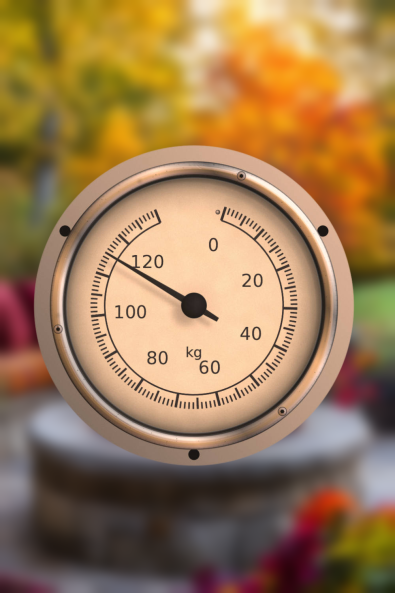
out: {"value": 115, "unit": "kg"}
